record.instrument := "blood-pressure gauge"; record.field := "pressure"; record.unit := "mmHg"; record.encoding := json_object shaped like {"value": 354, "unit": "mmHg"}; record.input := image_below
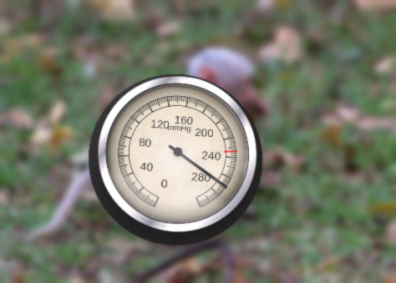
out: {"value": 270, "unit": "mmHg"}
